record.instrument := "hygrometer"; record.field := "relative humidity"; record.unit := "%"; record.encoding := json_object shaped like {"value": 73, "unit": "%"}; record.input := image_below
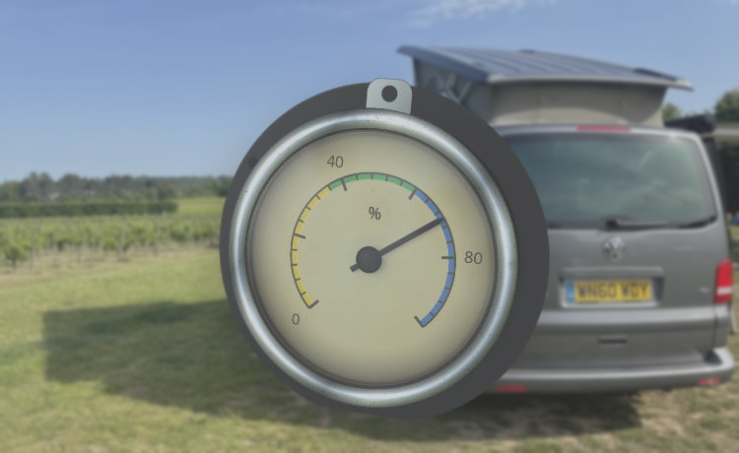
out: {"value": 70, "unit": "%"}
